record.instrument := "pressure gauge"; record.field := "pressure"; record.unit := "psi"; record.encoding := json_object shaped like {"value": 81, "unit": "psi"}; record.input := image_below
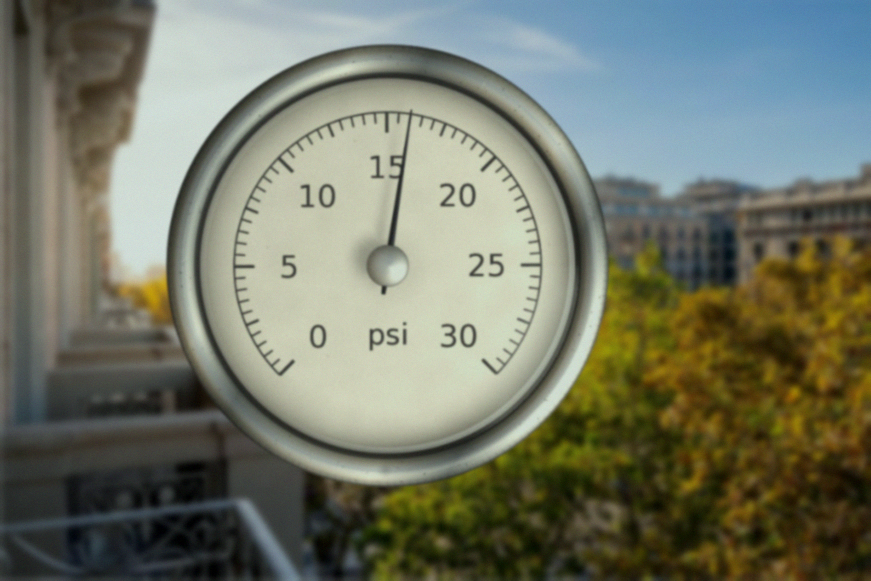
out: {"value": 16, "unit": "psi"}
